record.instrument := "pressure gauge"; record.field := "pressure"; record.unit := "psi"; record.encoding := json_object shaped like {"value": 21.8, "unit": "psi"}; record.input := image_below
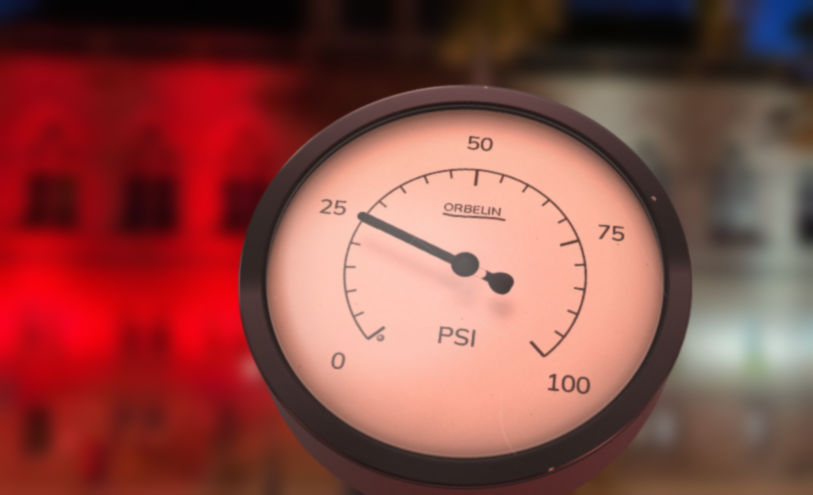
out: {"value": 25, "unit": "psi"}
